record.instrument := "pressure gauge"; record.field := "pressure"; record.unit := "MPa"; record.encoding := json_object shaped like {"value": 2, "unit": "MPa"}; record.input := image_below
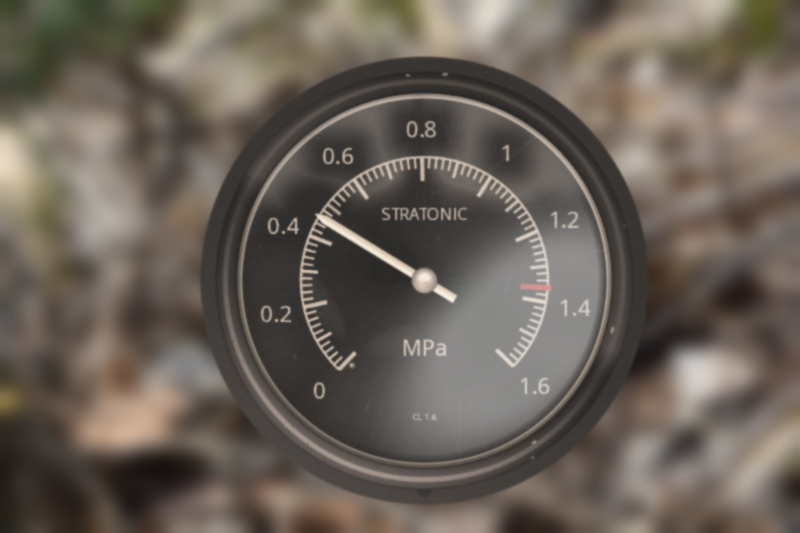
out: {"value": 0.46, "unit": "MPa"}
